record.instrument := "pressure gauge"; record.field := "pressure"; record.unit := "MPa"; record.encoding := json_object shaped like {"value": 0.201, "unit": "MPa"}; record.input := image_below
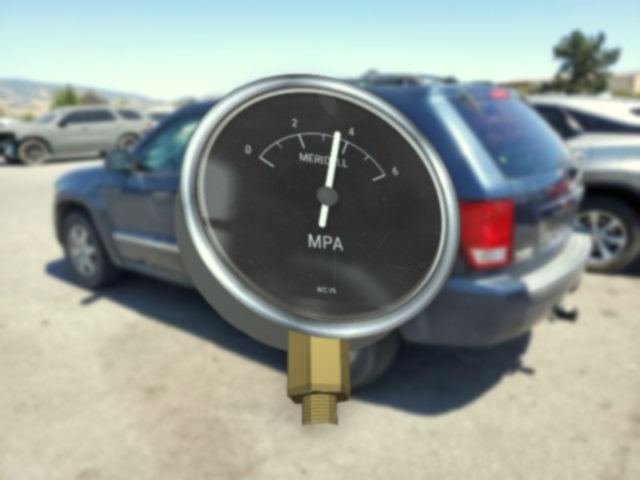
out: {"value": 3.5, "unit": "MPa"}
